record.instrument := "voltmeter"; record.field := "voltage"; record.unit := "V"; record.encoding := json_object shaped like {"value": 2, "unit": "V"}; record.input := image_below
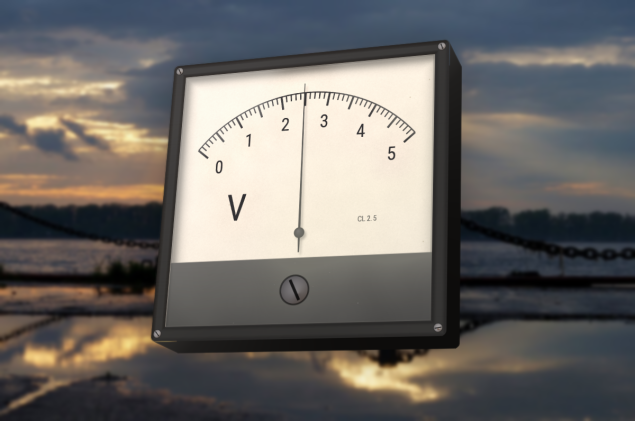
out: {"value": 2.5, "unit": "V"}
